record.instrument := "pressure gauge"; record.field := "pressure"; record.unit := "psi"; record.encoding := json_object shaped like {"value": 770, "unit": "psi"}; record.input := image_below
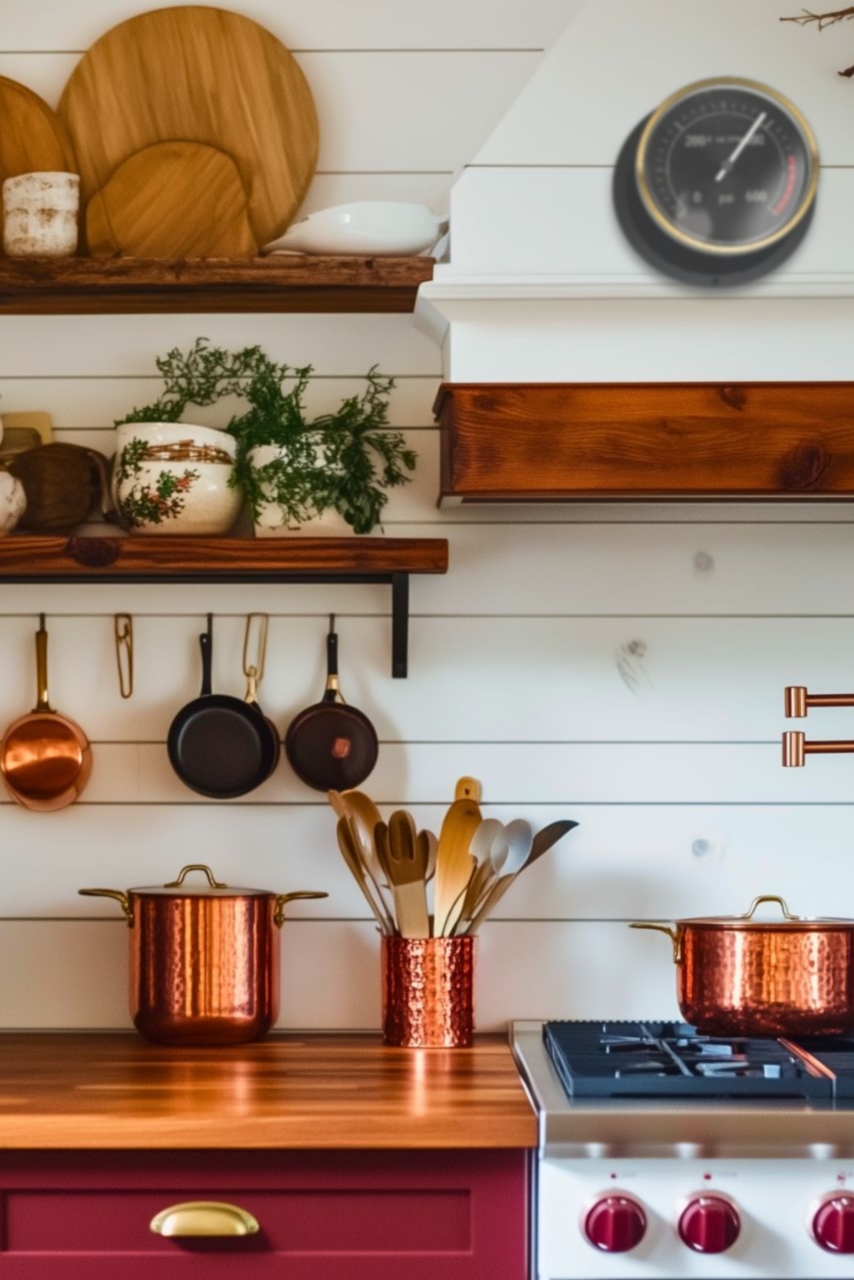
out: {"value": 380, "unit": "psi"}
